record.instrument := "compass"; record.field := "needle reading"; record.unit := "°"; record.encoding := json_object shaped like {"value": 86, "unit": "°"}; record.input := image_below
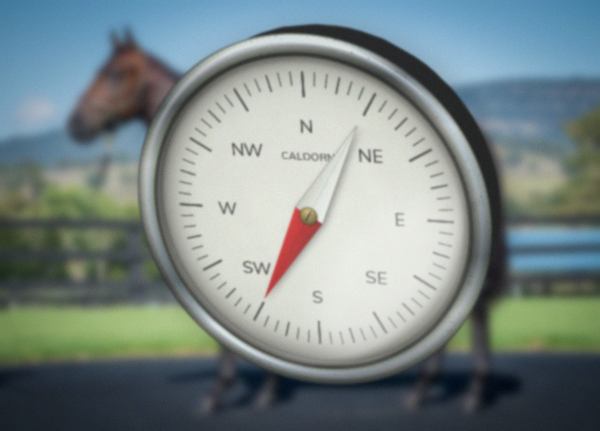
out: {"value": 210, "unit": "°"}
